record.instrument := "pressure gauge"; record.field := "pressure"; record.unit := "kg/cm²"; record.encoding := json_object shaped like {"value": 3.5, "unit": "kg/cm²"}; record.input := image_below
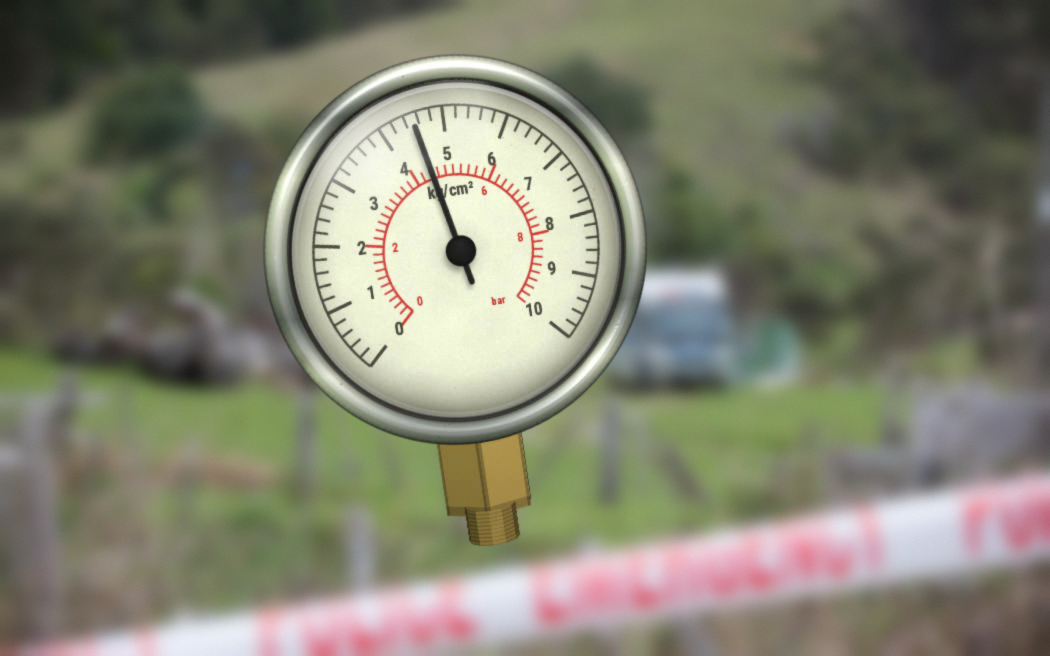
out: {"value": 4.5, "unit": "kg/cm²"}
